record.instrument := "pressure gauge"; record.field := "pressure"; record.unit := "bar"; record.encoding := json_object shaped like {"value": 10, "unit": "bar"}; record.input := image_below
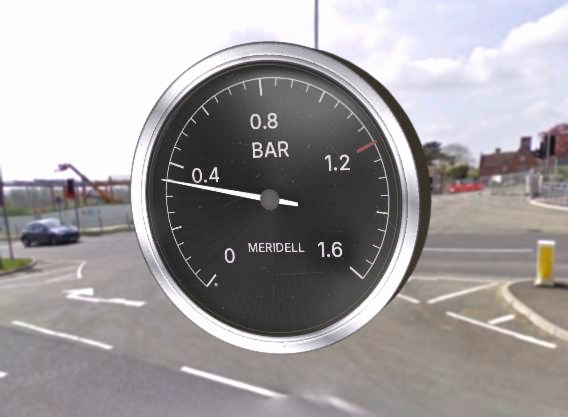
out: {"value": 0.35, "unit": "bar"}
